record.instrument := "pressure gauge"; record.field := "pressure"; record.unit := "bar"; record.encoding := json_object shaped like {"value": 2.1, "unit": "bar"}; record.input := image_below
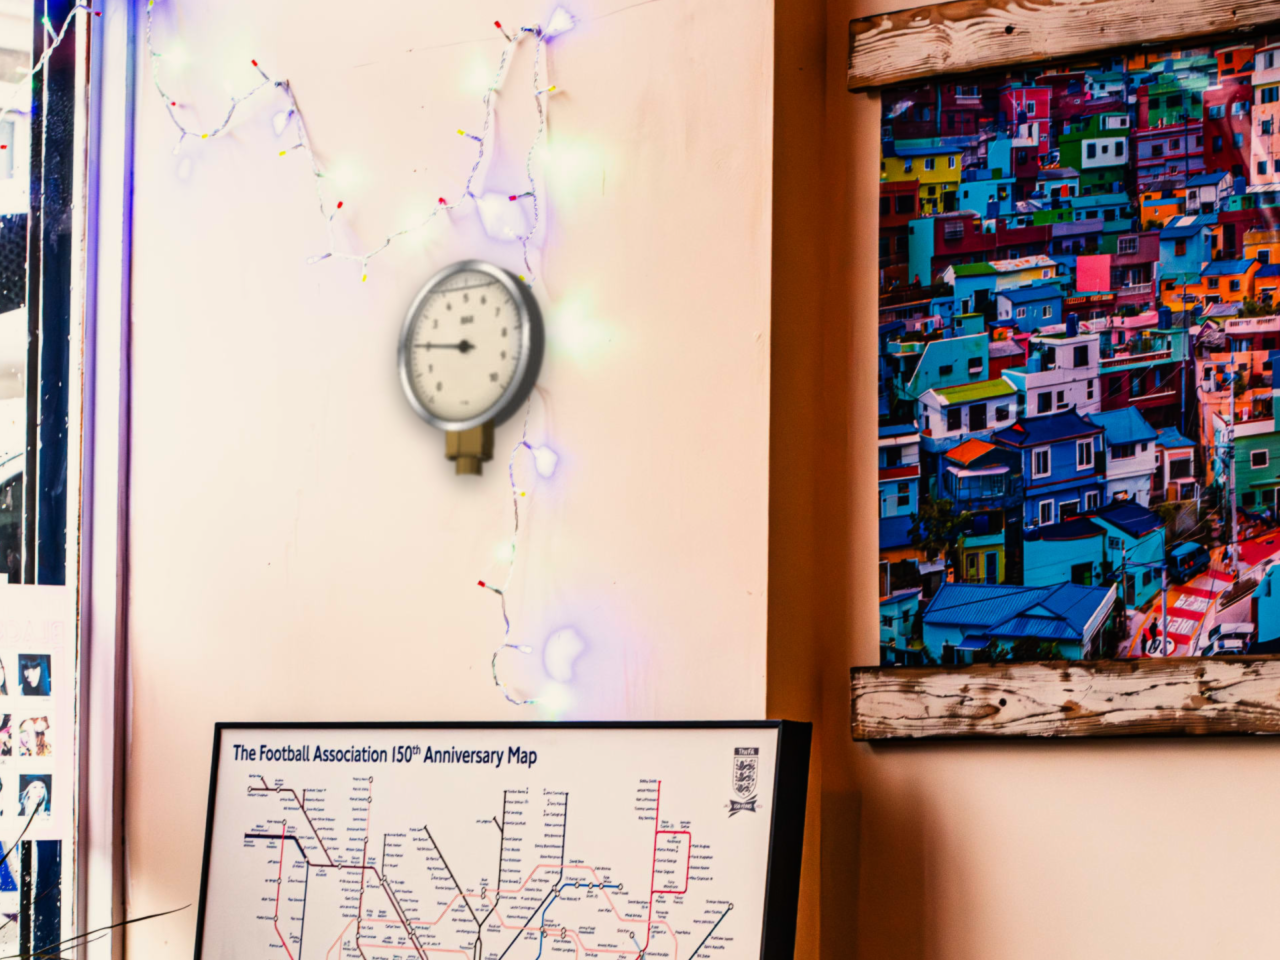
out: {"value": 2, "unit": "bar"}
